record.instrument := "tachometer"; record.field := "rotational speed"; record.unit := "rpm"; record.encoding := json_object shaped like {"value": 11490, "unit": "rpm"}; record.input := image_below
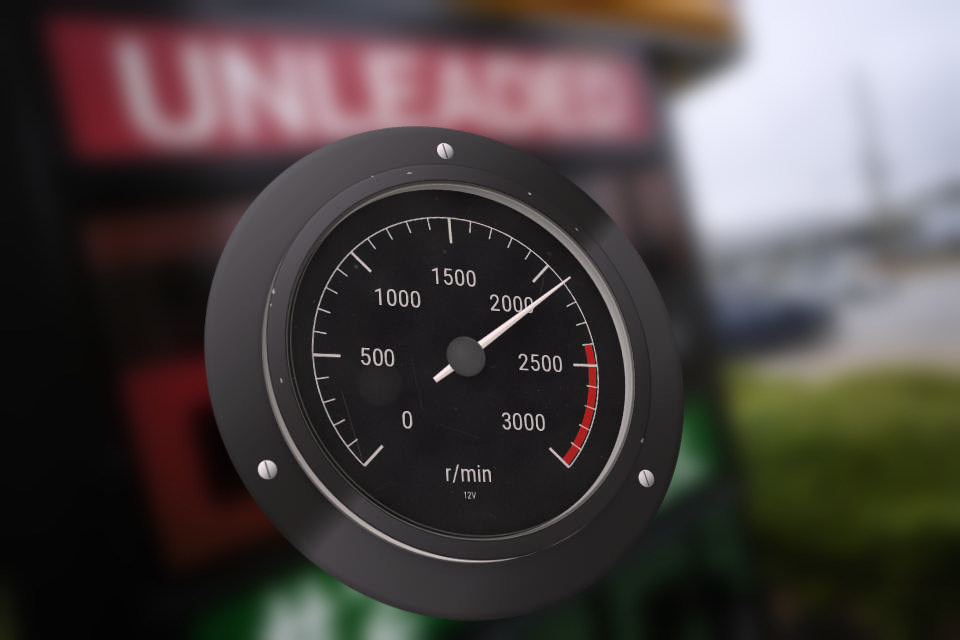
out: {"value": 2100, "unit": "rpm"}
